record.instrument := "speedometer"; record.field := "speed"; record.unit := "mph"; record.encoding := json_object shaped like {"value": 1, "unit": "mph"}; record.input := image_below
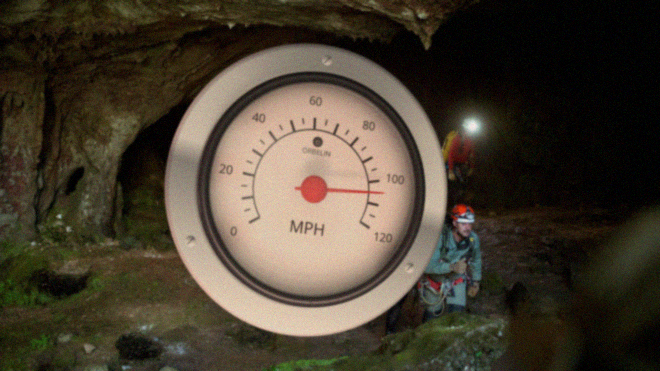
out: {"value": 105, "unit": "mph"}
